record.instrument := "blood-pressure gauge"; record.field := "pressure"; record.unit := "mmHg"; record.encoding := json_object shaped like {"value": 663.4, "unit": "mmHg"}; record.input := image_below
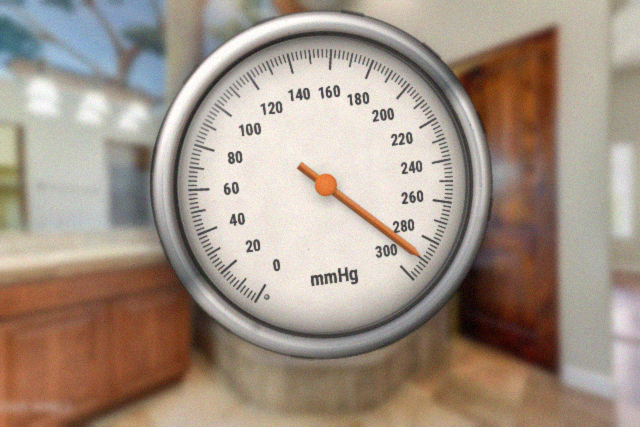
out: {"value": 290, "unit": "mmHg"}
